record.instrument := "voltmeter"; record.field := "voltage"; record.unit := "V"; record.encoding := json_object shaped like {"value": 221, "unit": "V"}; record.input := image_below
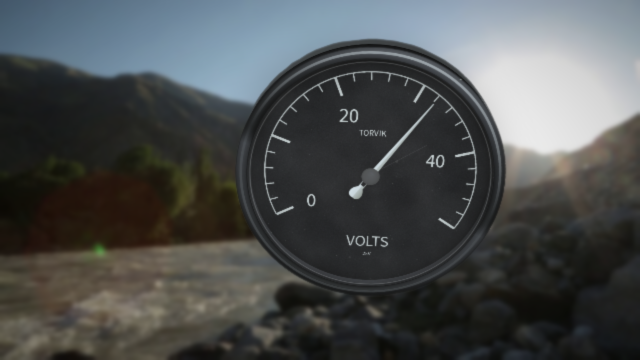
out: {"value": 32, "unit": "V"}
